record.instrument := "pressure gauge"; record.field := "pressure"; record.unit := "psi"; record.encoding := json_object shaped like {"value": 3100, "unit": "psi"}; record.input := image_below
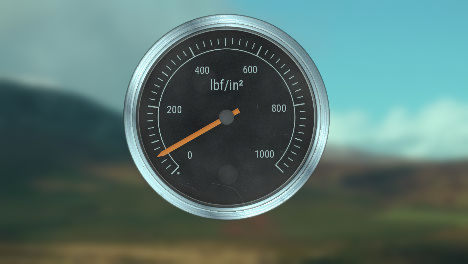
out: {"value": 60, "unit": "psi"}
